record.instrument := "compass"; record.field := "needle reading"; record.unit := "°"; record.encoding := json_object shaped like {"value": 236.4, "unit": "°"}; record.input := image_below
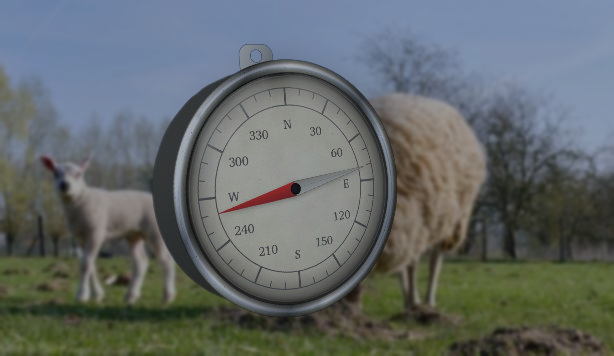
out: {"value": 260, "unit": "°"}
